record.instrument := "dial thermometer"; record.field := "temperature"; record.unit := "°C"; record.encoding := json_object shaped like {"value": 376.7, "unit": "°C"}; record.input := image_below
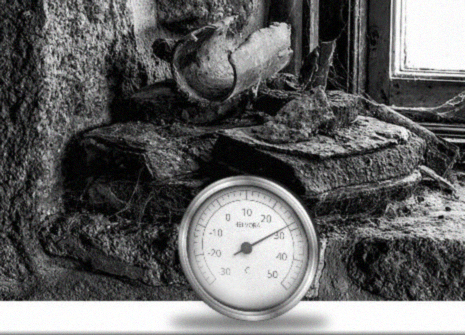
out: {"value": 28, "unit": "°C"}
